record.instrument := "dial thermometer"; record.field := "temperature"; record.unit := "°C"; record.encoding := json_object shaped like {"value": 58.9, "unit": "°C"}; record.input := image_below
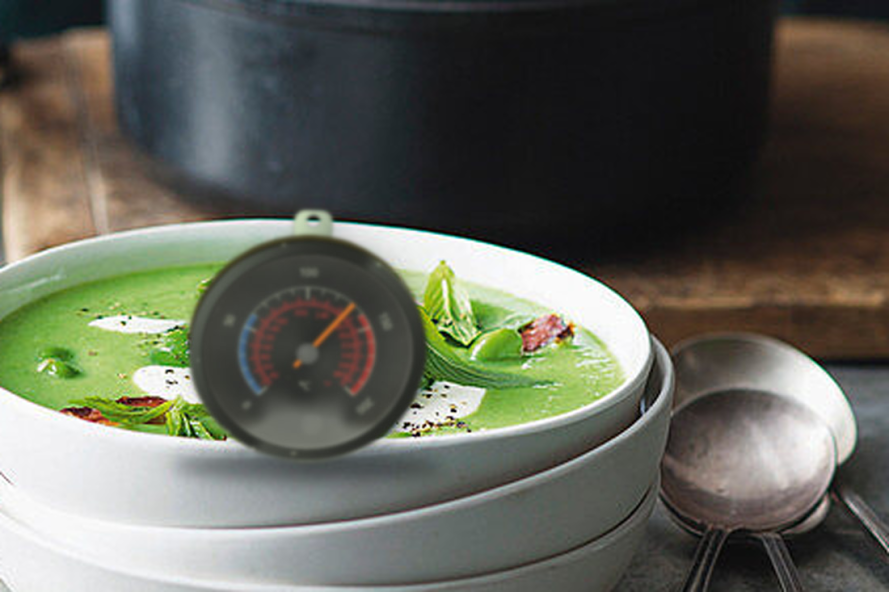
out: {"value": 130, "unit": "°C"}
